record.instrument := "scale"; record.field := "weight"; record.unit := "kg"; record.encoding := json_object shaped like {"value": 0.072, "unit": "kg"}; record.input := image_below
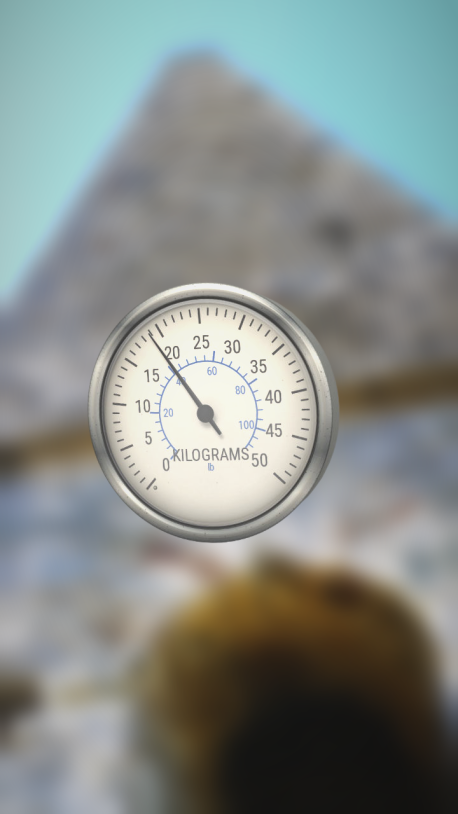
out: {"value": 19, "unit": "kg"}
